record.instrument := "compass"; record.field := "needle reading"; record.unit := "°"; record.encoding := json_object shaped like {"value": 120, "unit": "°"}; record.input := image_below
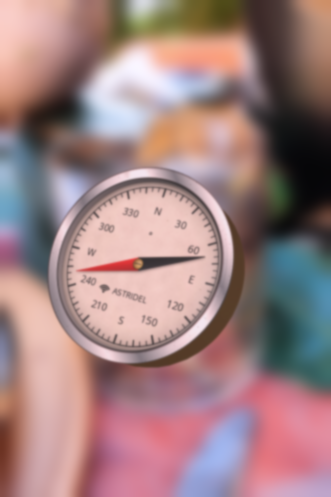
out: {"value": 250, "unit": "°"}
